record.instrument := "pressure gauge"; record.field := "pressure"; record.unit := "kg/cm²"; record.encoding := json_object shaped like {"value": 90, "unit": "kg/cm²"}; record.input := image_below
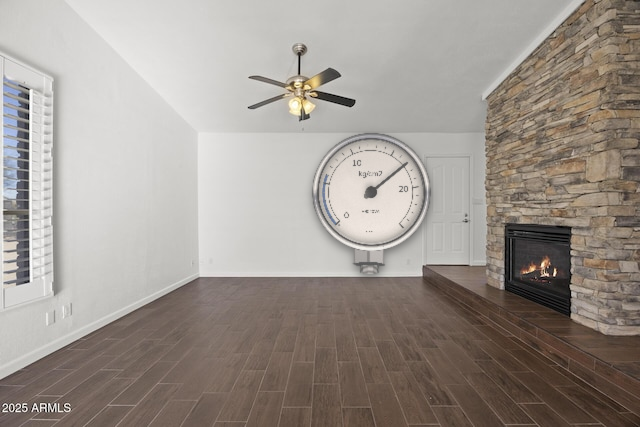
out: {"value": 17, "unit": "kg/cm²"}
